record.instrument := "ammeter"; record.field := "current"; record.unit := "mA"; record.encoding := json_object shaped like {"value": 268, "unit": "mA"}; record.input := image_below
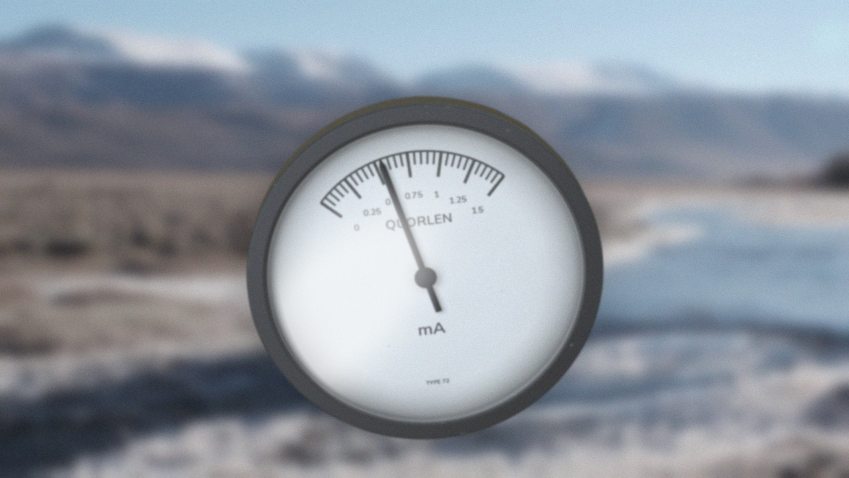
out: {"value": 0.55, "unit": "mA"}
